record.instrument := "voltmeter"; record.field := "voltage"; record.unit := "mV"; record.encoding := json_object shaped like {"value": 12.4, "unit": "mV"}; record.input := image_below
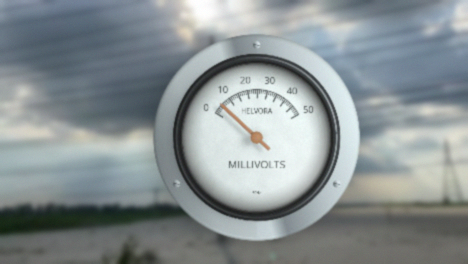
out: {"value": 5, "unit": "mV"}
